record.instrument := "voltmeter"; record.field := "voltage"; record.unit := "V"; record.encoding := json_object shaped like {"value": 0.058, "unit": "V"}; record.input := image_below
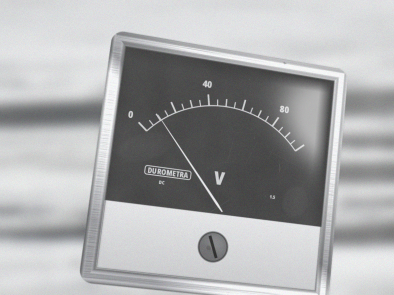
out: {"value": 10, "unit": "V"}
